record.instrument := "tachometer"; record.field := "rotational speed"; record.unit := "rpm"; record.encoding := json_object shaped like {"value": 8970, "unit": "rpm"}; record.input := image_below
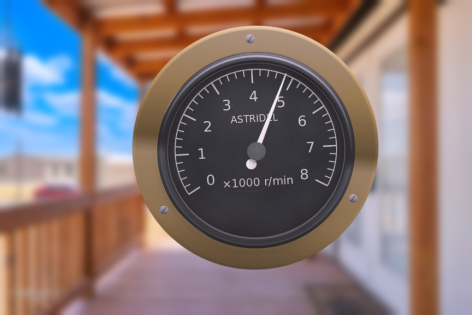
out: {"value": 4800, "unit": "rpm"}
